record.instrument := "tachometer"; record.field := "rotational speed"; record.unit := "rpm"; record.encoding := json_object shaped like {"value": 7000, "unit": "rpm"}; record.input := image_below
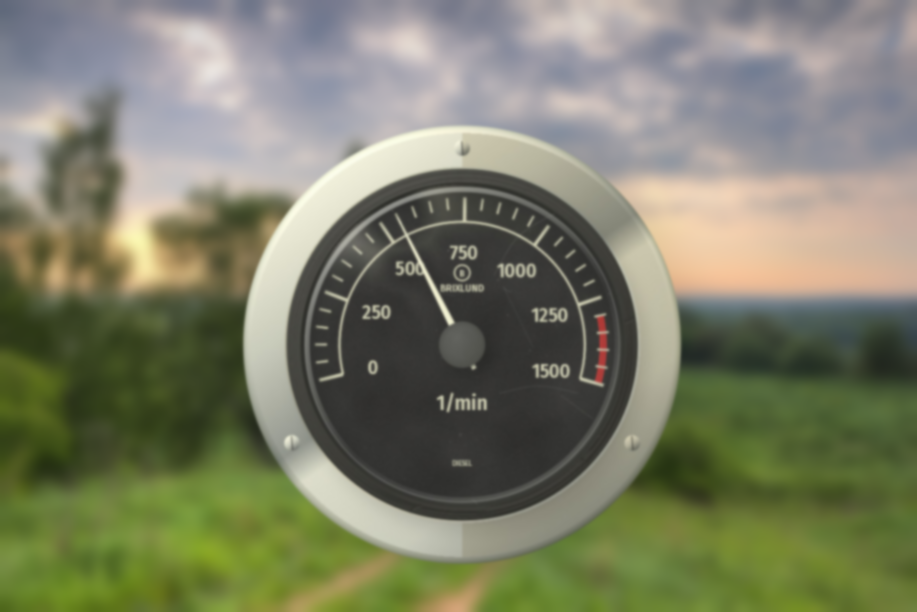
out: {"value": 550, "unit": "rpm"}
